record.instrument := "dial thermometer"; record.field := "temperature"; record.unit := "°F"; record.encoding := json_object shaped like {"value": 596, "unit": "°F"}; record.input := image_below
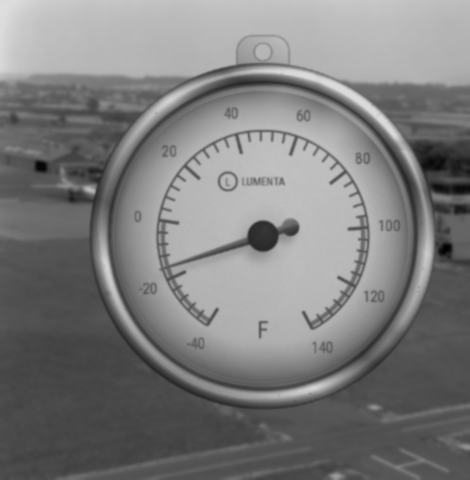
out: {"value": -16, "unit": "°F"}
